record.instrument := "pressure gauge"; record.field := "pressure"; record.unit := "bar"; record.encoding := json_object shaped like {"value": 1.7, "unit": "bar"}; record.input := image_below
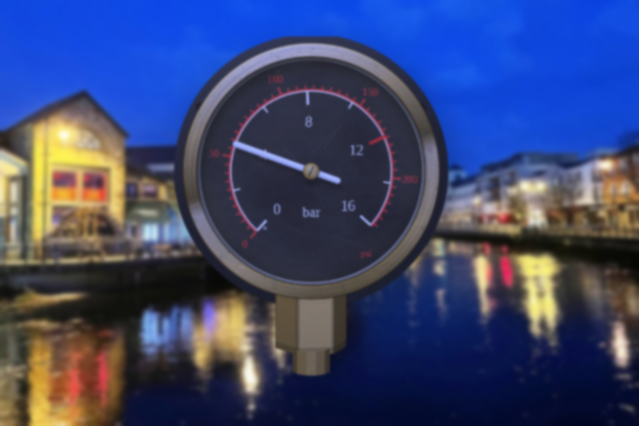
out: {"value": 4, "unit": "bar"}
